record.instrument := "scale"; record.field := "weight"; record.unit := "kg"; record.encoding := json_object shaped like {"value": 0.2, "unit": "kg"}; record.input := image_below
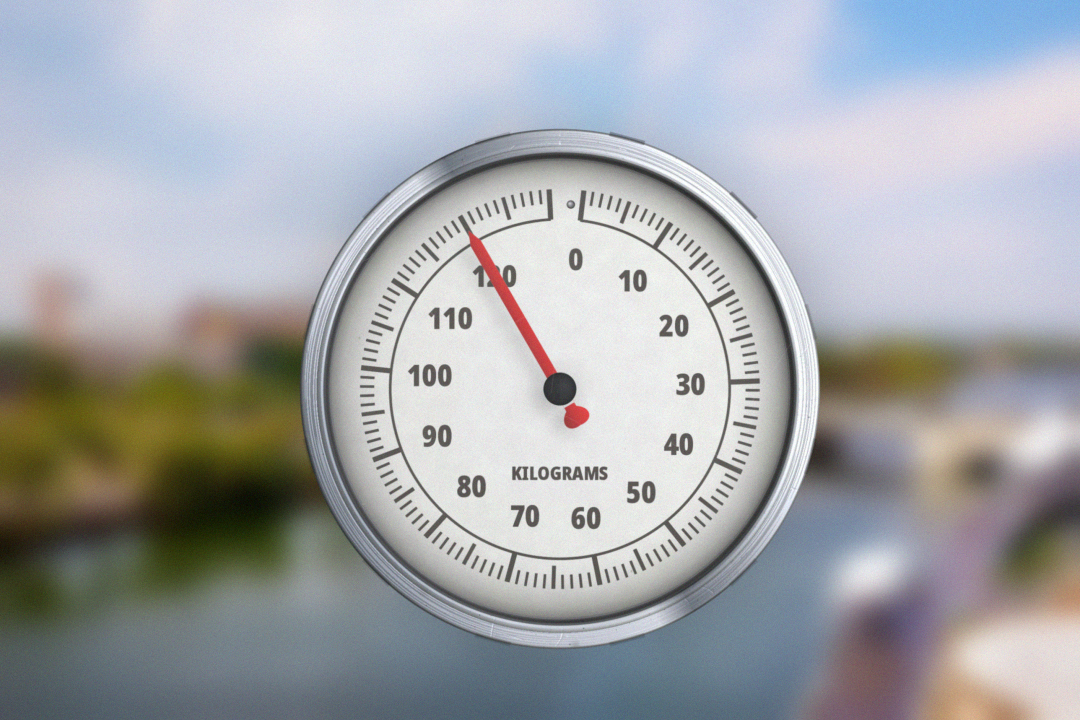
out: {"value": 120, "unit": "kg"}
